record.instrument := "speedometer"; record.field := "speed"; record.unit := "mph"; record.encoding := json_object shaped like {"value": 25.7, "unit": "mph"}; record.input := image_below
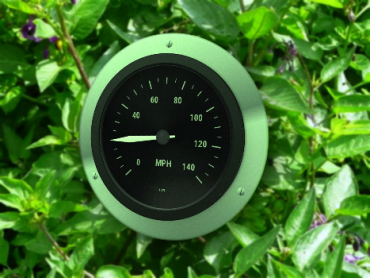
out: {"value": 20, "unit": "mph"}
